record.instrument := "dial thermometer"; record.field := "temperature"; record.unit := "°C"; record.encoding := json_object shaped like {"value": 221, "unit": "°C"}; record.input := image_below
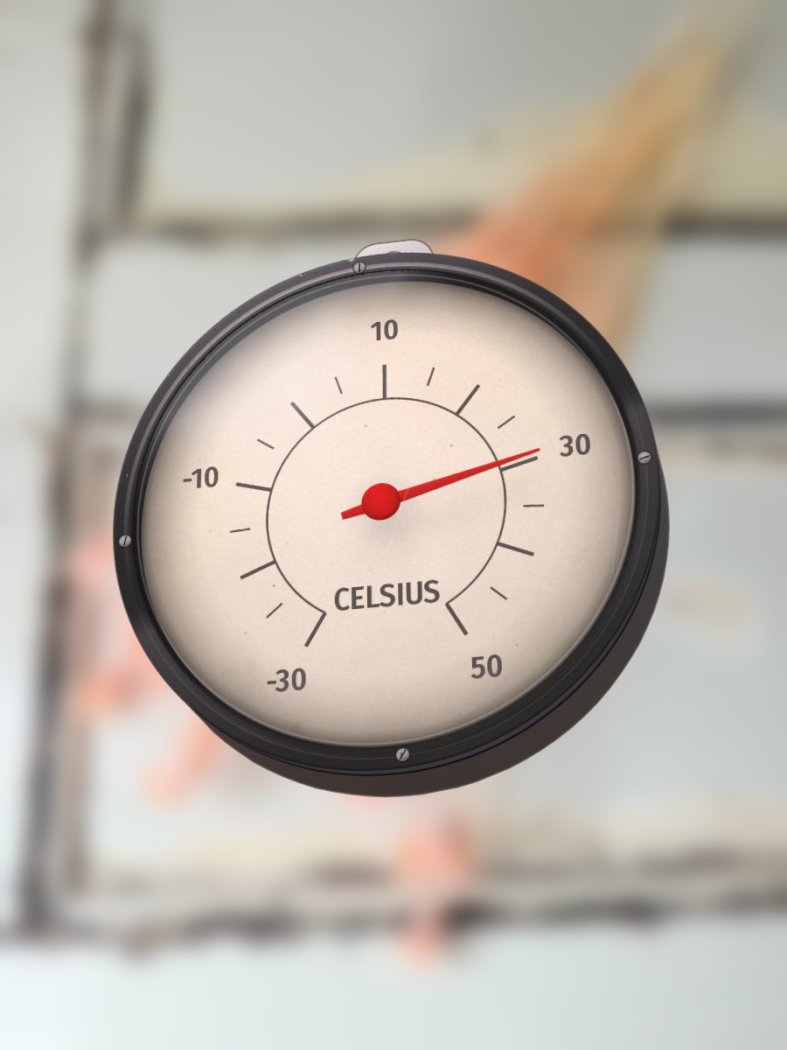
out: {"value": 30, "unit": "°C"}
